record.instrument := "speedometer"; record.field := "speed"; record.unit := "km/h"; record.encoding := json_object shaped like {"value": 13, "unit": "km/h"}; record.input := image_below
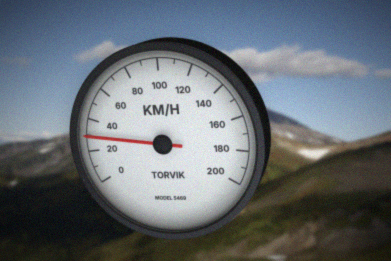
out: {"value": 30, "unit": "km/h"}
